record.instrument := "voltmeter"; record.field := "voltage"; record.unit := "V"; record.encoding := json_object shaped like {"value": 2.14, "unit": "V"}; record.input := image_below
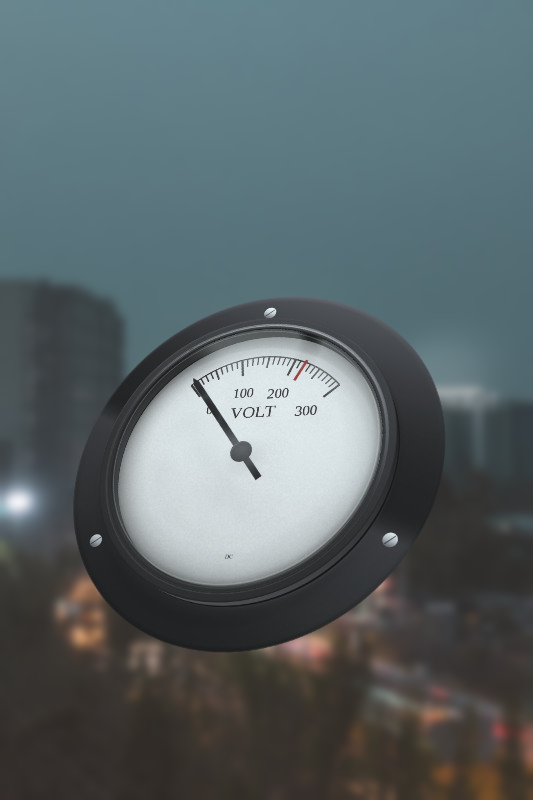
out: {"value": 10, "unit": "V"}
